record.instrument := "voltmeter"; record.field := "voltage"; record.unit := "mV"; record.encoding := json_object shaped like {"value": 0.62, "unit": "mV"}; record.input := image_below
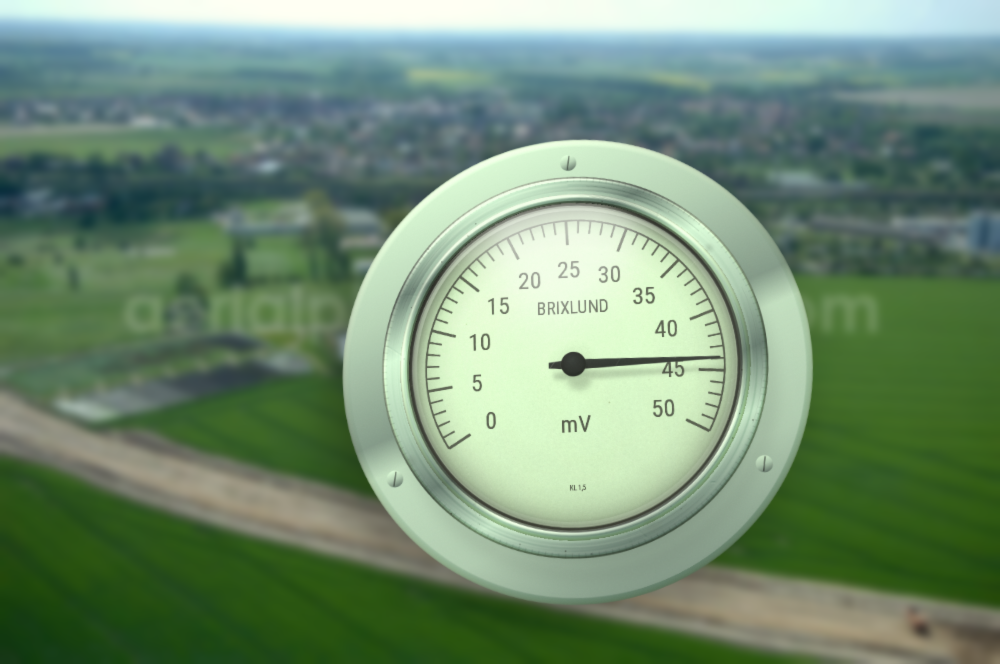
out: {"value": 44, "unit": "mV"}
